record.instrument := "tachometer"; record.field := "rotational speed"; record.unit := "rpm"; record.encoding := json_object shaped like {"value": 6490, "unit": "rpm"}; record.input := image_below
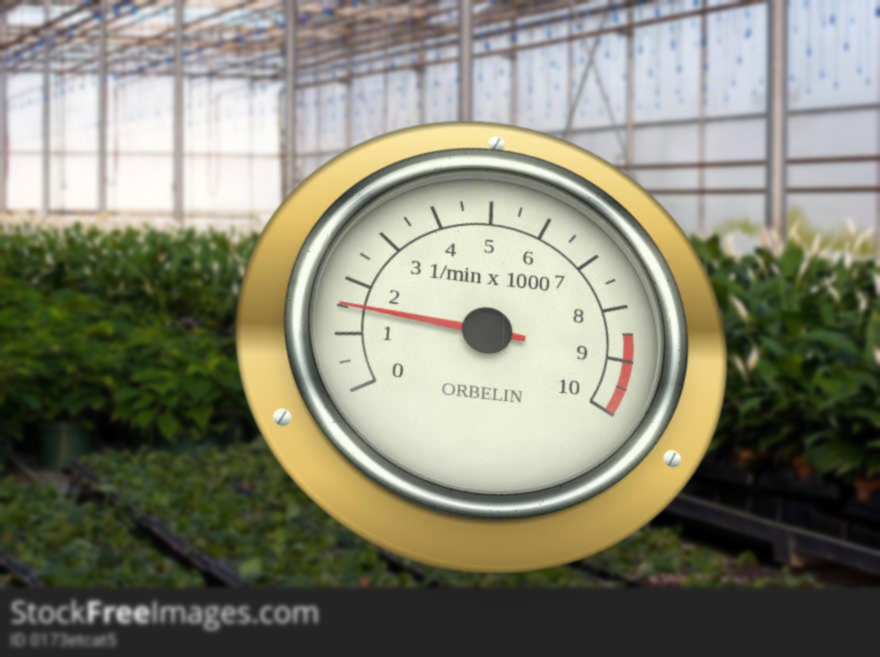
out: {"value": 1500, "unit": "rpm"}
